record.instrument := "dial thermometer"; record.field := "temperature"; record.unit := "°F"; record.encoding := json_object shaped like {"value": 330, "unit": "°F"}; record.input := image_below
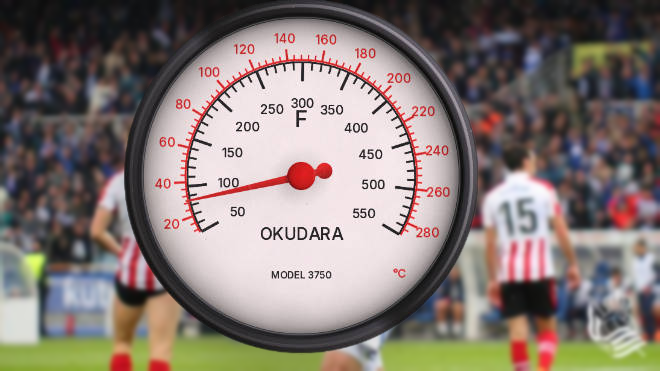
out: {"value": 85, "unit": "°F"}
